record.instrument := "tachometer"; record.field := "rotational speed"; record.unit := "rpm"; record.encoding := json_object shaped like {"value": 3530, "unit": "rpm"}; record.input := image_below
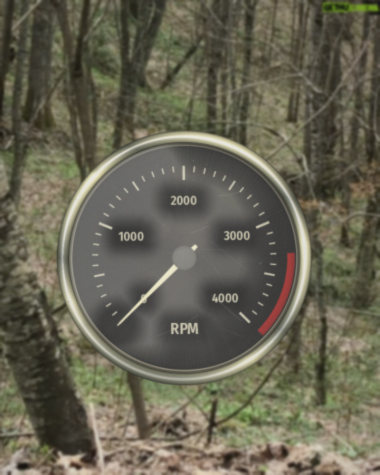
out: {"value": 0, "unit": "rpm"}
